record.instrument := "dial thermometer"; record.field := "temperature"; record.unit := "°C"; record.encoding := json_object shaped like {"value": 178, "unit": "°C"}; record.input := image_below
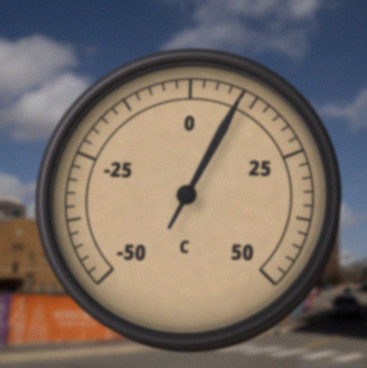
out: {"value": 10, "unit": "°C"}
